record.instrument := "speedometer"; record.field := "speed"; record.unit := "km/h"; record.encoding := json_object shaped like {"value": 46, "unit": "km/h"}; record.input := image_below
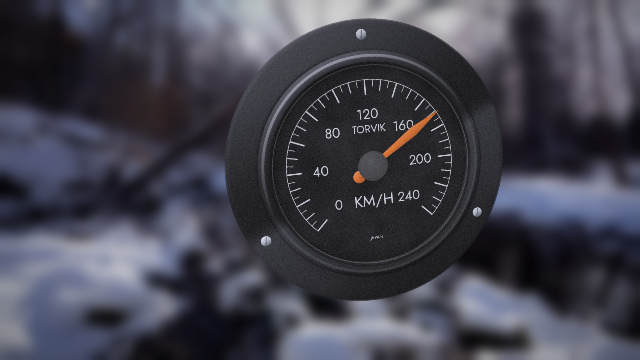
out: {"value": 170, "unit": "km/h"}
